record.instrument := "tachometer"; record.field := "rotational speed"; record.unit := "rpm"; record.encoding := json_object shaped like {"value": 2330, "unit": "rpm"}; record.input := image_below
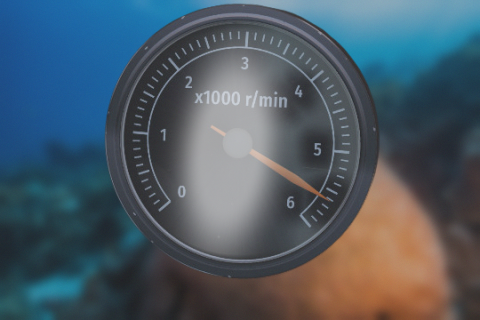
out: {"value": 5600, "unit": "rpm"}
